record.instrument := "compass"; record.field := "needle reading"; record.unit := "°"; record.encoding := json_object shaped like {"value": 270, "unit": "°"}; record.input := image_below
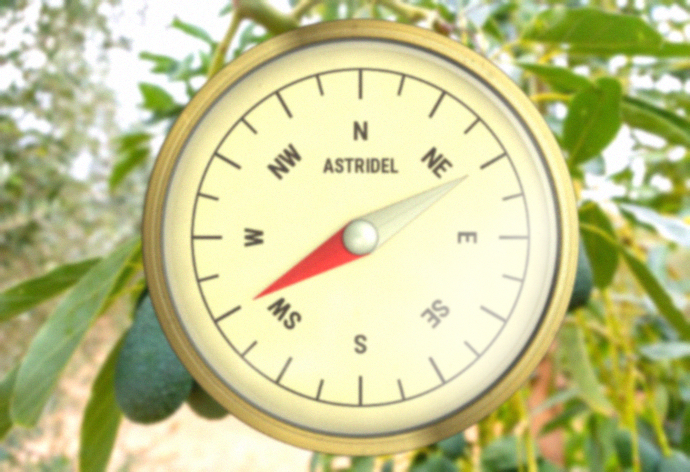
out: {"value": 240, "unit": "°"}
